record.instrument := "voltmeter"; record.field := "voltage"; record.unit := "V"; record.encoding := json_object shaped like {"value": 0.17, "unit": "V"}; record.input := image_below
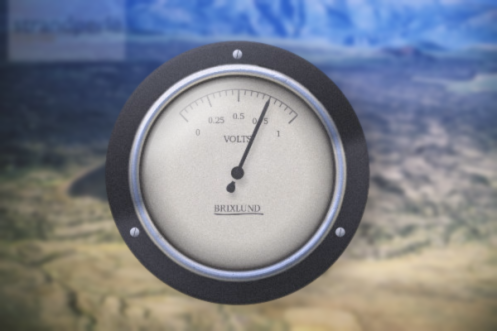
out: {"value": 0.75, "unit": "V"}
